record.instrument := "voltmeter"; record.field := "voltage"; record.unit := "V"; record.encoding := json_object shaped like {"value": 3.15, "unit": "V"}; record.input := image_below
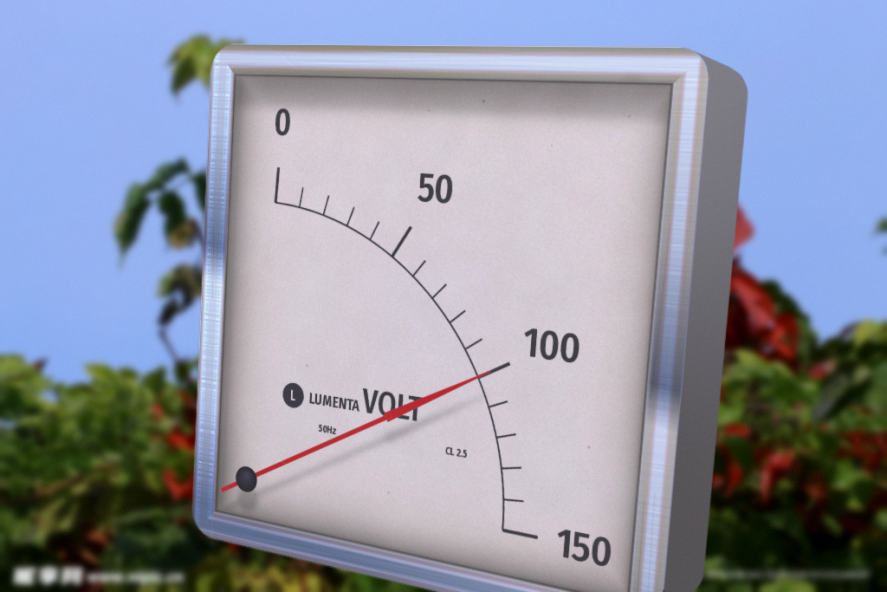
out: {"value": 100, "unit": "V"}
